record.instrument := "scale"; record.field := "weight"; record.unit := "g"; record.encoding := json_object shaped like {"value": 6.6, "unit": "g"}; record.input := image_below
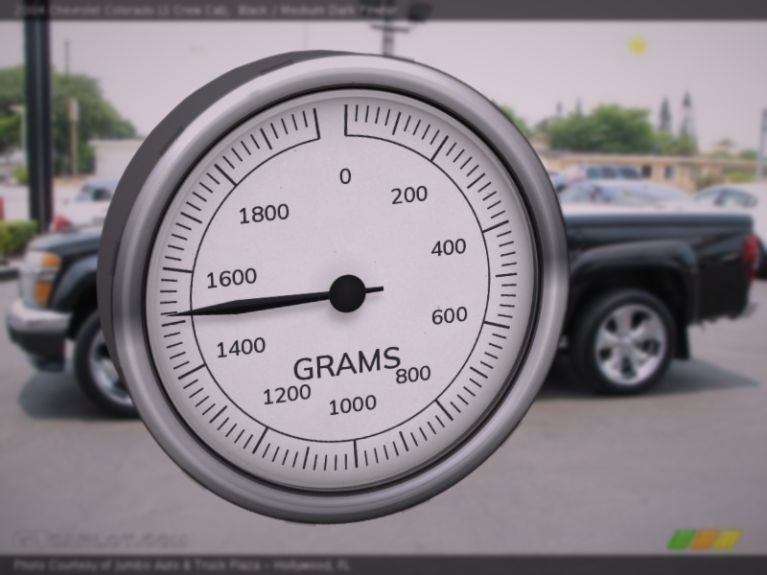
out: {"value": 1520, "unit": "g"}
